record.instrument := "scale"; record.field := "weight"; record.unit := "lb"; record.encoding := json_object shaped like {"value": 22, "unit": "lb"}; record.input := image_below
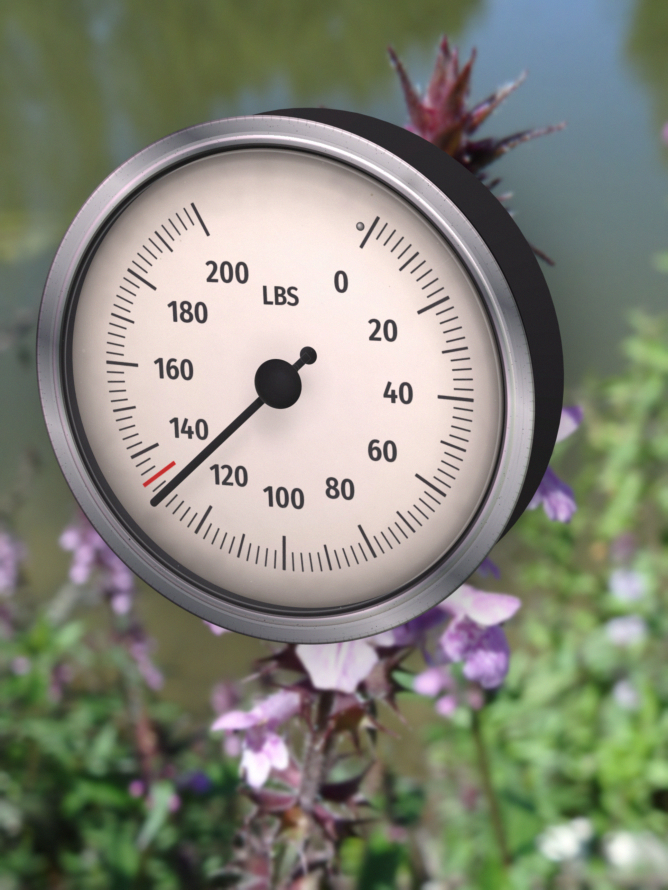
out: {"value": 130, "unit": "lb"}
